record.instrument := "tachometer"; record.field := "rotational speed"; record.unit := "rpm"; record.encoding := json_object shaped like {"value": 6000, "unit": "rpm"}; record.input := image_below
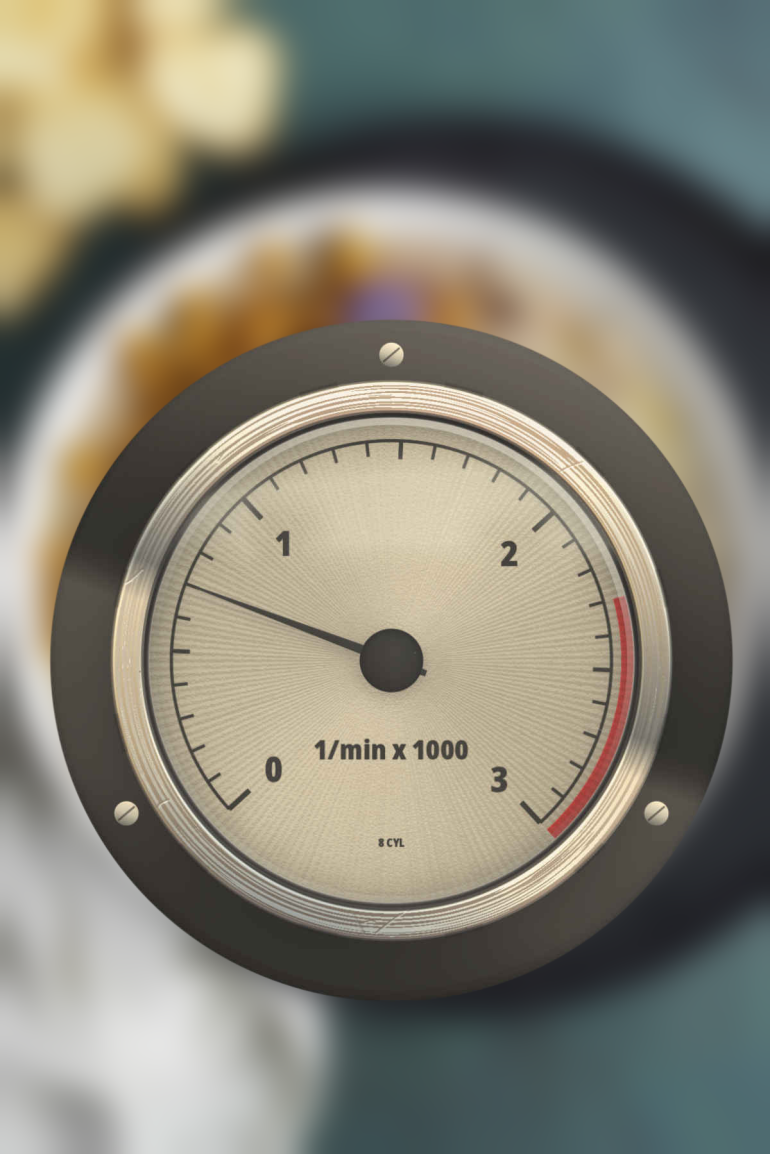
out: {"value": 700, "unit": "rpm"}
